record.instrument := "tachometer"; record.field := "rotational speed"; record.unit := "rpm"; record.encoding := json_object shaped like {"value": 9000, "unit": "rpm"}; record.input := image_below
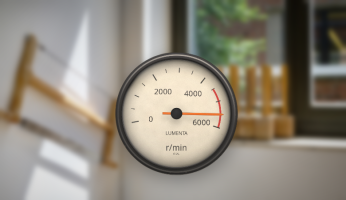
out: {"value": 5500, "unit": "rpm"}
